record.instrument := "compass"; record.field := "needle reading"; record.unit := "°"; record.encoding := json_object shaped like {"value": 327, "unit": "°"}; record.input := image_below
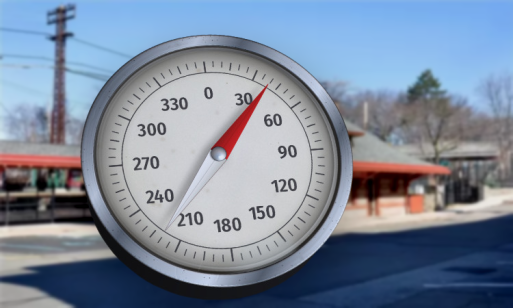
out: {"value": 40, "unit": "°"}
